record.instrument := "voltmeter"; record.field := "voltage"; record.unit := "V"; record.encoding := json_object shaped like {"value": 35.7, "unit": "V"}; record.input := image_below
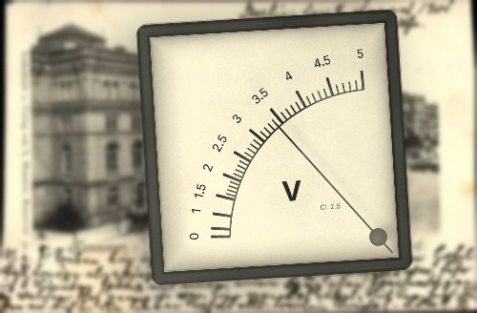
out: {"value": 3.4, "unit": "V"}
